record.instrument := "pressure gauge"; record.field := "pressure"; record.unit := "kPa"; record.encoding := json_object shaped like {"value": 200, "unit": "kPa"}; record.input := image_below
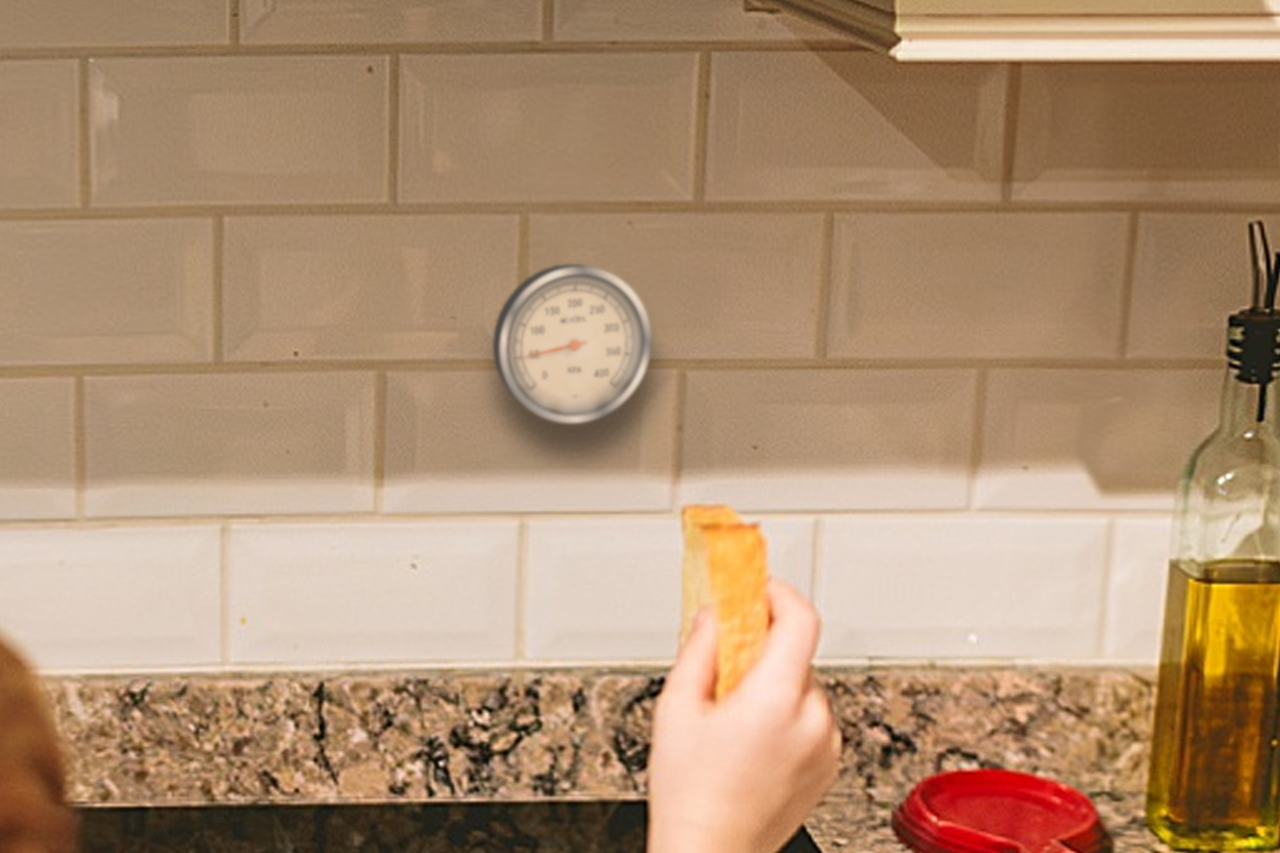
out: {"value": 50, "unit": "kPa"}
